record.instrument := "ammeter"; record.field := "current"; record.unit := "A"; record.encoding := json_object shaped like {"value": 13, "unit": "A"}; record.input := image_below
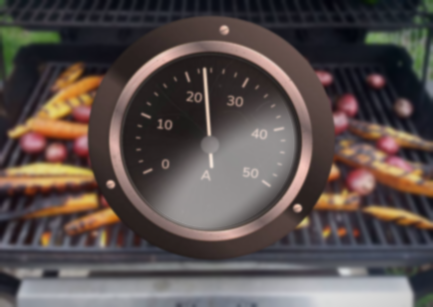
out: {"value": 23, "unit": "A"}
